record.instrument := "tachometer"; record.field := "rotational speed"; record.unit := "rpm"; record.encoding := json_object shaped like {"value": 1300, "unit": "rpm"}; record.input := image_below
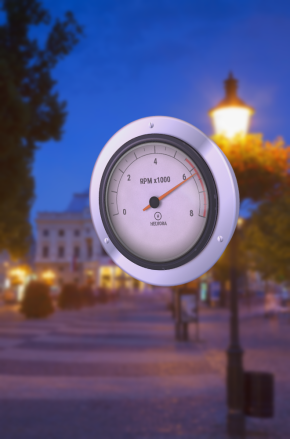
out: {"value": 6250, "unit": "rpm"}
